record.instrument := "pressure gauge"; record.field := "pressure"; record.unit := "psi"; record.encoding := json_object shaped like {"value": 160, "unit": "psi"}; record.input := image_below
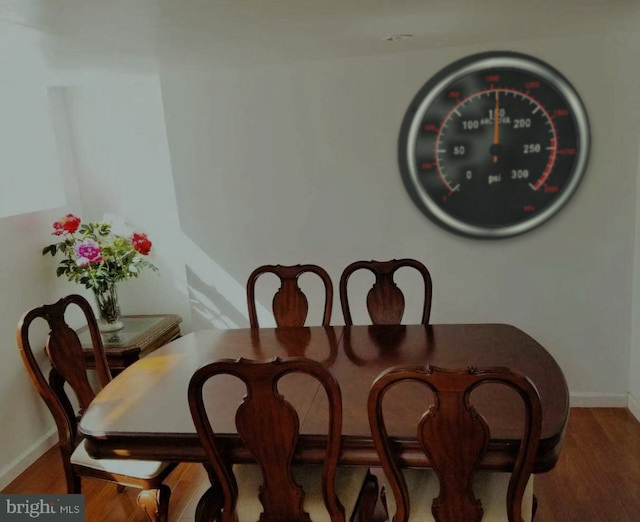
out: {"value": 150, "unit": "psi"}
